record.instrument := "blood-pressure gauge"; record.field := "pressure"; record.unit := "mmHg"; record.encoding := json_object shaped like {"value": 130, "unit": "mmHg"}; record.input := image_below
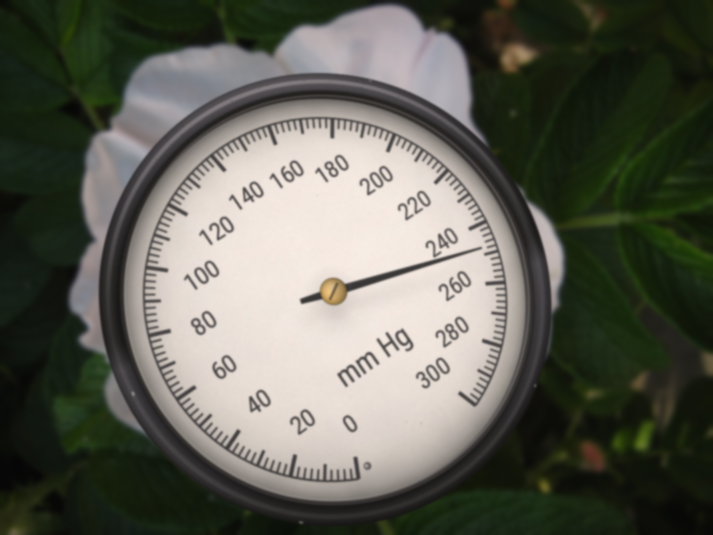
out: {"value": 248, "unit": "mmHg"}
